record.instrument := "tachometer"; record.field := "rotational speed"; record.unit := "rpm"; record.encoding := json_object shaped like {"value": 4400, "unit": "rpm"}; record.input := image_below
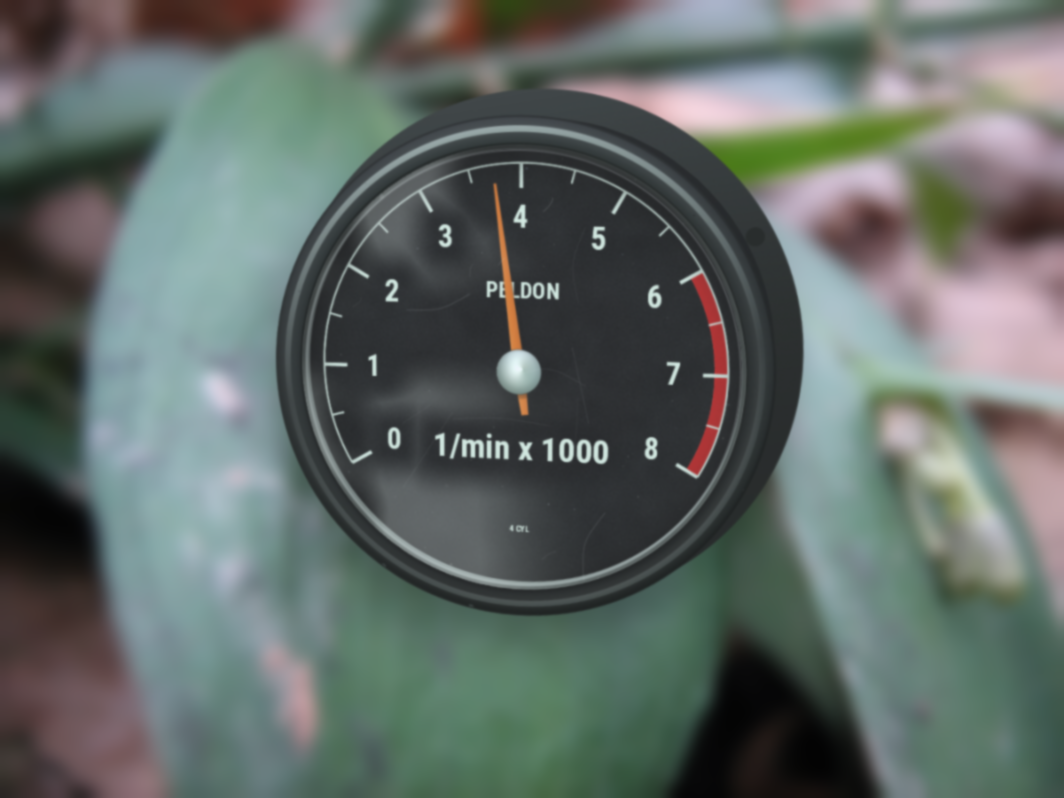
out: {"value": 3750, "unit": "rpm"}
